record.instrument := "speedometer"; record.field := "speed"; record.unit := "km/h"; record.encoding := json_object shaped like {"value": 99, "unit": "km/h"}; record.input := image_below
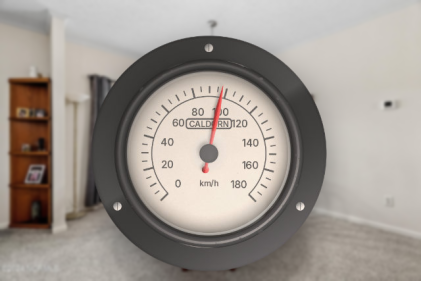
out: {"value": 97.5, "unit": "km/h"}
